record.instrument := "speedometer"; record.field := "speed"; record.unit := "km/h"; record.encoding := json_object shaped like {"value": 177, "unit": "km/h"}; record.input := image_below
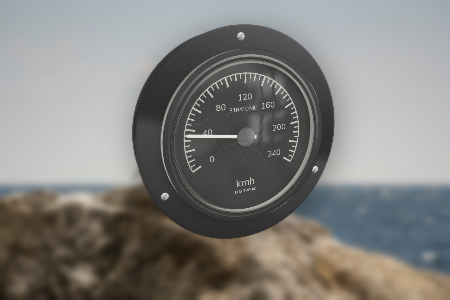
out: {"value": 35, "unit": "km/h"}
